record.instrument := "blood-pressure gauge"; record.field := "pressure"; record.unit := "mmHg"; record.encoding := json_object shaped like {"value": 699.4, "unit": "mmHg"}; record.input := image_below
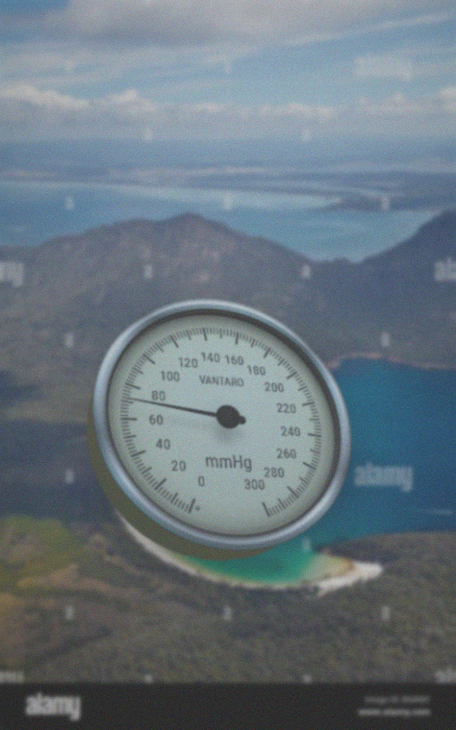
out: {"value": 70, "unit": "mmHg"}
